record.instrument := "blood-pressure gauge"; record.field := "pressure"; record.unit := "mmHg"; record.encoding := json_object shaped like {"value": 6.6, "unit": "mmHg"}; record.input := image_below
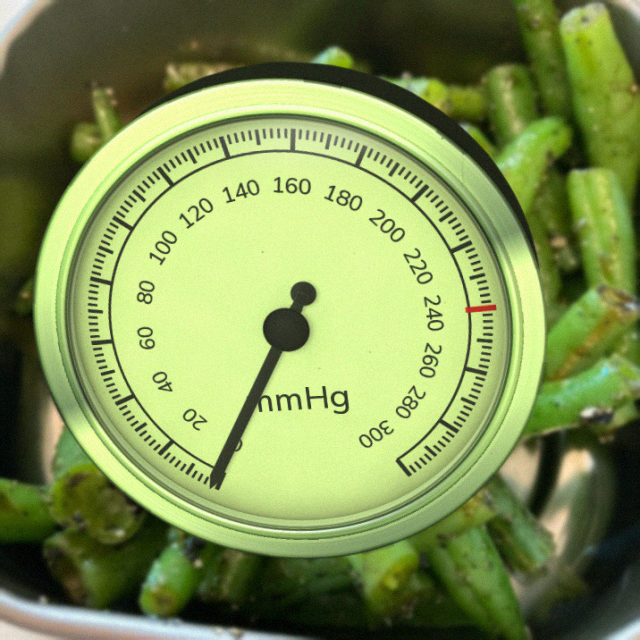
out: {"value": 2, "unit": "mmHg"}
